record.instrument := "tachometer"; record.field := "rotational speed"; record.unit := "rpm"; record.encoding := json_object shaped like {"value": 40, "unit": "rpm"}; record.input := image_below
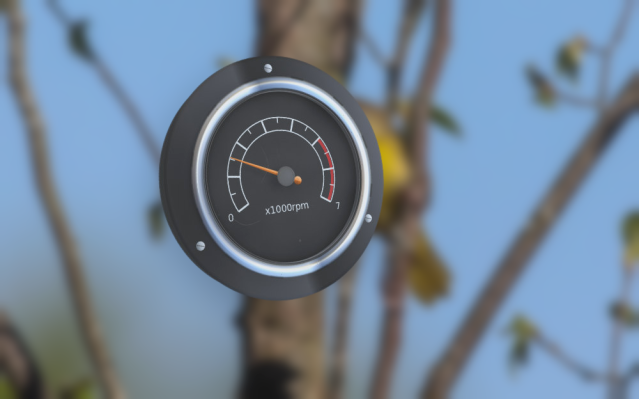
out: {"value": 1500, "unit": "rpm"}
